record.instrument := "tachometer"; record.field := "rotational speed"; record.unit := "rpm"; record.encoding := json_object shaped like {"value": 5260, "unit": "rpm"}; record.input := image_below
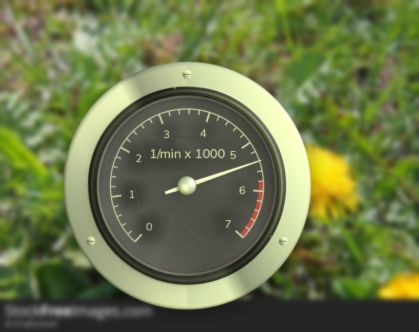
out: {"value": 5400, "unit": "rpm"}
